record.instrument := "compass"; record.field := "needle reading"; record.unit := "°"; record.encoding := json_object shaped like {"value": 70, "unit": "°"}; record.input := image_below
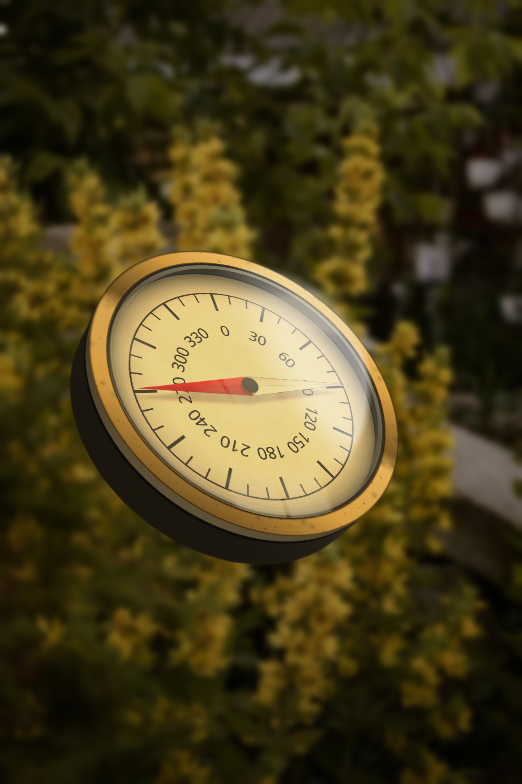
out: {"value": 270, "unit": "°"}
